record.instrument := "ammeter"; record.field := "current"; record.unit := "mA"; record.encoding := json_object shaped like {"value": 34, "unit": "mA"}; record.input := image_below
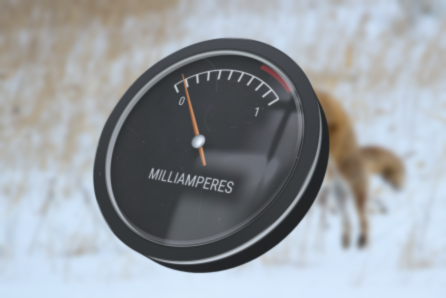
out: {"value": 0.1, "unit": "mA"}
